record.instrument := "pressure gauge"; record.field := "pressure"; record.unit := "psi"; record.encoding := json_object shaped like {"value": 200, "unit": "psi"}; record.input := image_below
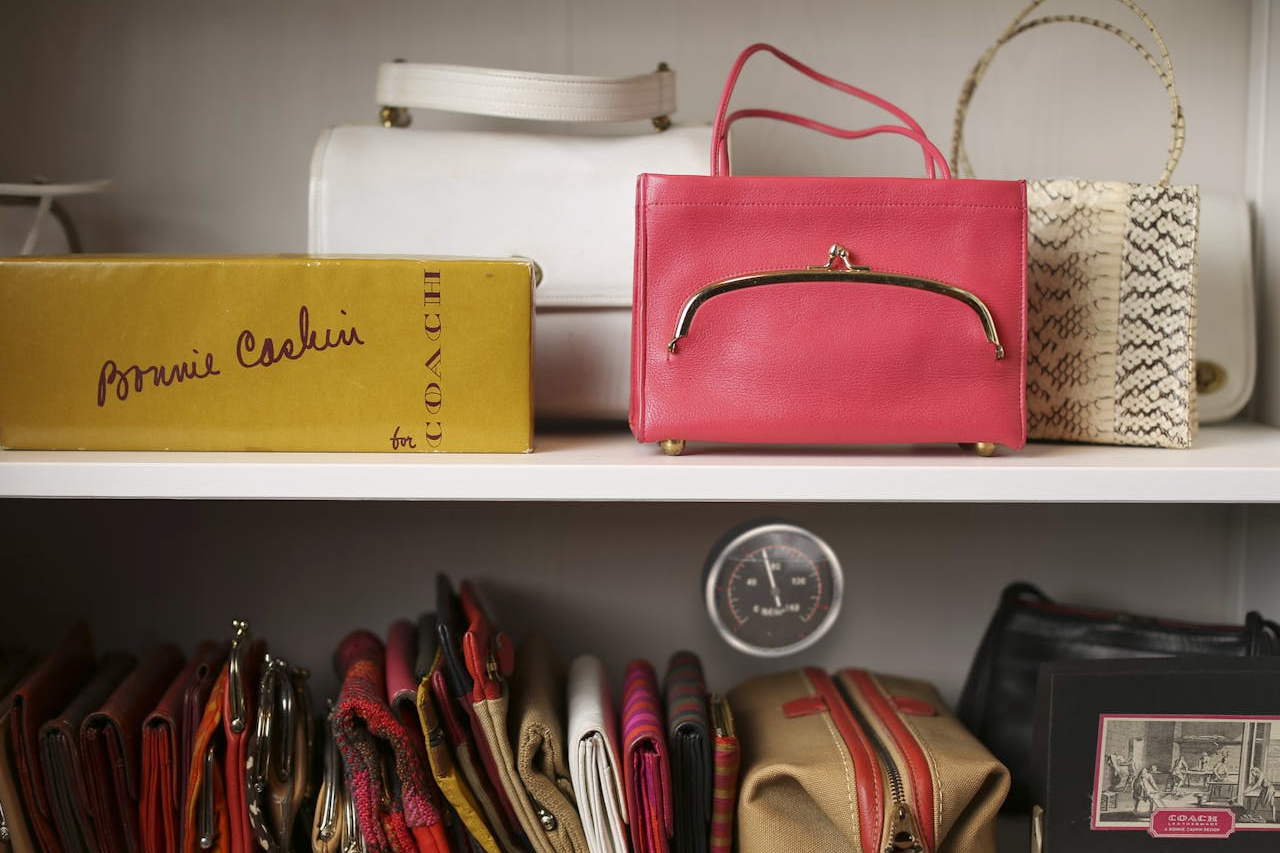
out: {"value": 70, "unit": "psi"}
